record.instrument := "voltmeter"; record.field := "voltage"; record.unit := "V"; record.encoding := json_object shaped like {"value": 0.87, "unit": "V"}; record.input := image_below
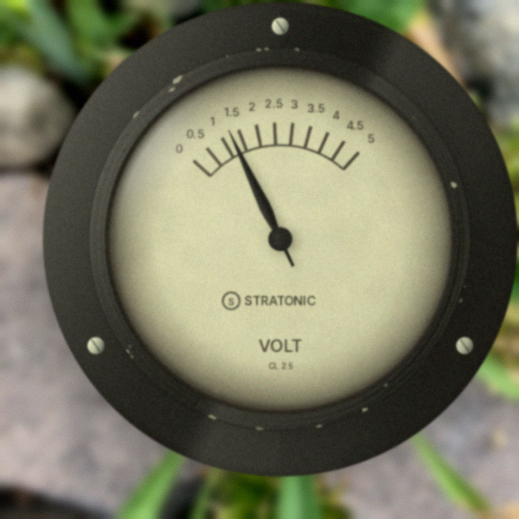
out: {"value": 1.25, "unit": "V"}
